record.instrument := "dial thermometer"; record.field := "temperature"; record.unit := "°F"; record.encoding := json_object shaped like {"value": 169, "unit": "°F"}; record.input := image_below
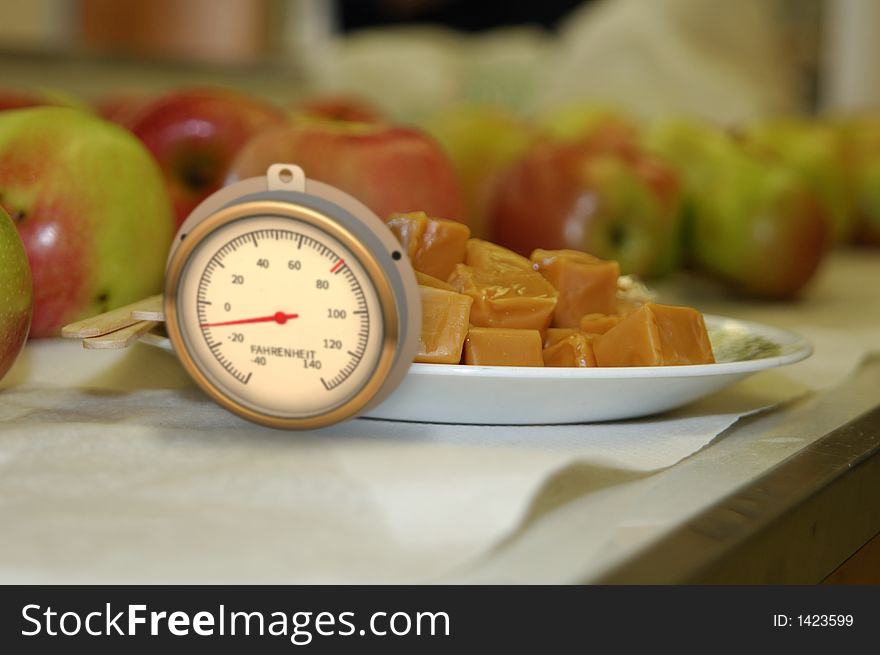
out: {"value": -10, "unit": "°F"}
